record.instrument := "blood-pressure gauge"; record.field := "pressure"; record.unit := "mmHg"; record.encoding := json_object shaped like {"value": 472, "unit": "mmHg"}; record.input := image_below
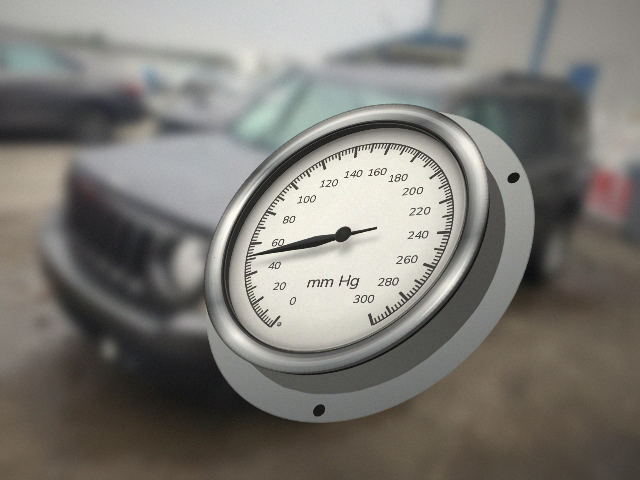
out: {"value": 50, "unit": "mmHg"}
